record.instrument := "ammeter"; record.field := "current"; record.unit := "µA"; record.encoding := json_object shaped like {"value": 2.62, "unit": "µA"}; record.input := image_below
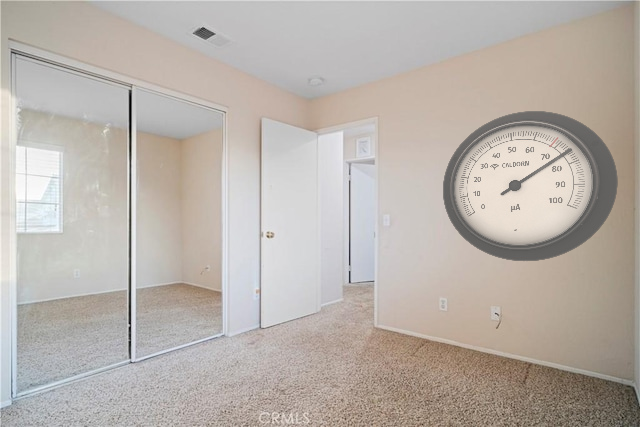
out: {"value": 75, "unit": "µA"}
